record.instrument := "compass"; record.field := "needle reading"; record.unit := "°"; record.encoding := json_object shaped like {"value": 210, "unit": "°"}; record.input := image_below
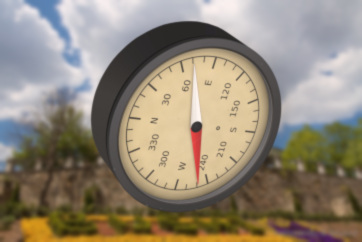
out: {"value": 250, "unit": "°"}
